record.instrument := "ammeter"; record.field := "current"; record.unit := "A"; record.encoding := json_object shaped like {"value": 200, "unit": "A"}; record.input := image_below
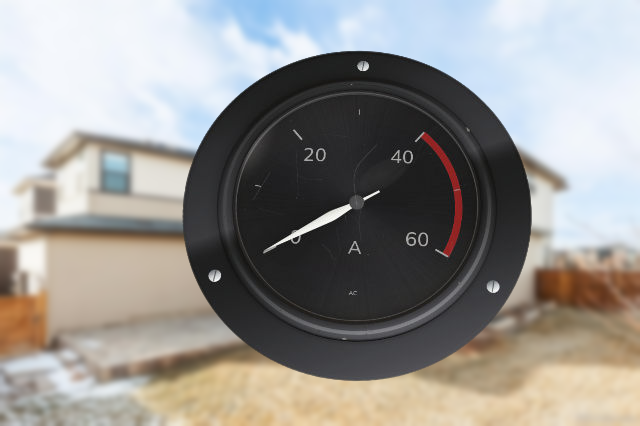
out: {"value": 0, "unit": "A"}
